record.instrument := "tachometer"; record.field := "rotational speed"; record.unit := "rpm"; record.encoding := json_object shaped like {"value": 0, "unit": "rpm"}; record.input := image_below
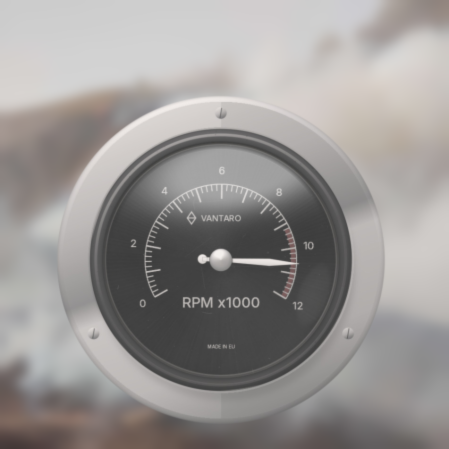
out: {"value": 10600, "unit": "rpm"}
